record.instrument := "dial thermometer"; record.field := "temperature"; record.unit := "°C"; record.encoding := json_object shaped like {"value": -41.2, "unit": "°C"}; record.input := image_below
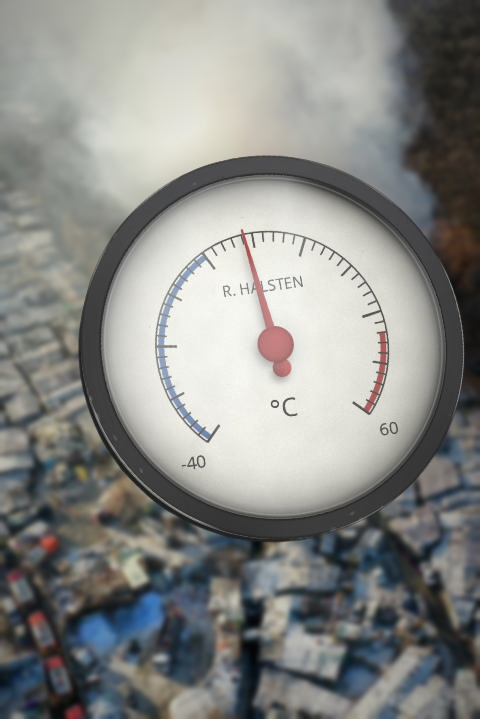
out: {"value": 8, "unit": "°C"}
